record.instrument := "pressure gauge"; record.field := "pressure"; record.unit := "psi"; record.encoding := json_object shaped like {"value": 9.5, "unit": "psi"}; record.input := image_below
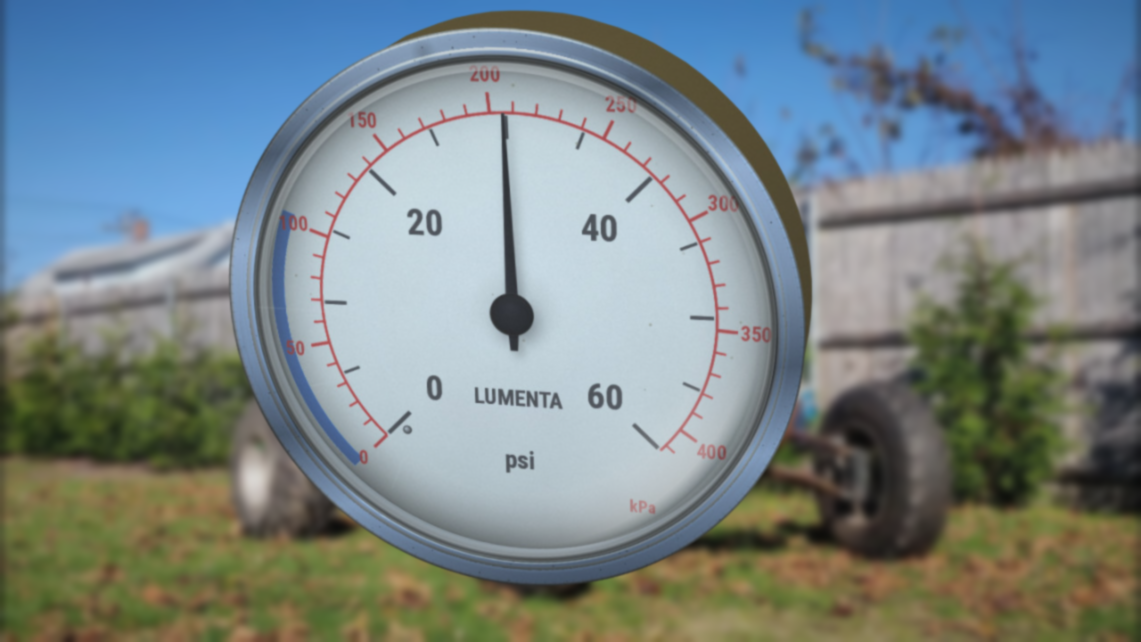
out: {"value": 30, "unit": "psi"}
